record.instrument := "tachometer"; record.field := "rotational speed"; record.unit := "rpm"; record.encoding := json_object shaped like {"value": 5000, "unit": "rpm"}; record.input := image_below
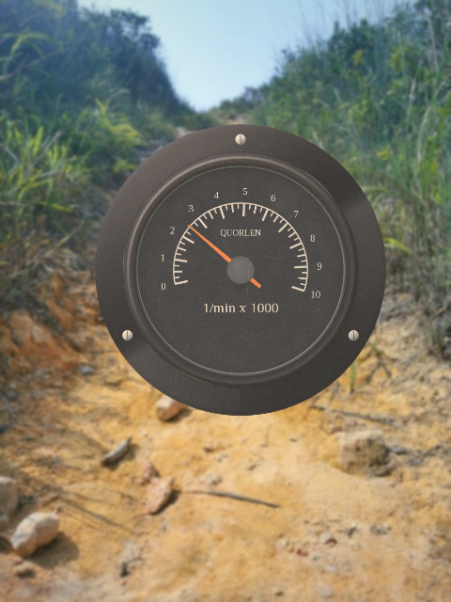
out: {"value": 2500, "unit": "rpm"}
